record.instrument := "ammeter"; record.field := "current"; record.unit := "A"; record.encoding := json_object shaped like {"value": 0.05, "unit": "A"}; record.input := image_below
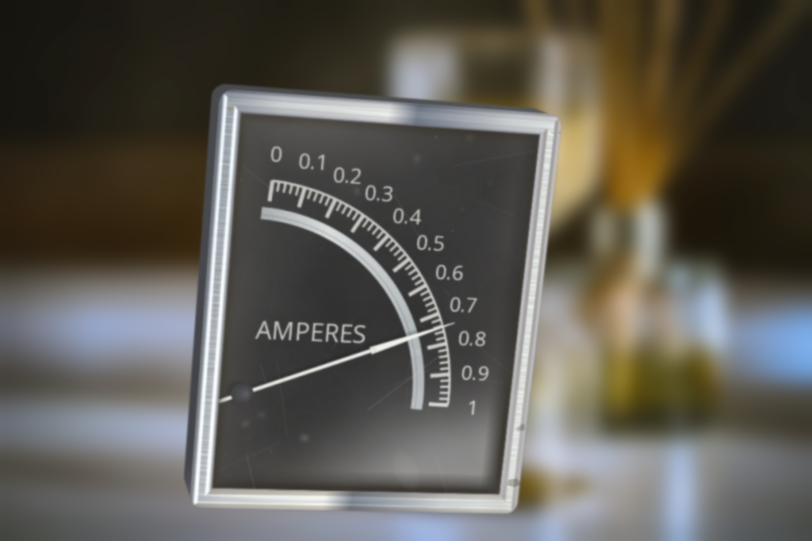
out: {"value": 0.74, "unit": "A"}
